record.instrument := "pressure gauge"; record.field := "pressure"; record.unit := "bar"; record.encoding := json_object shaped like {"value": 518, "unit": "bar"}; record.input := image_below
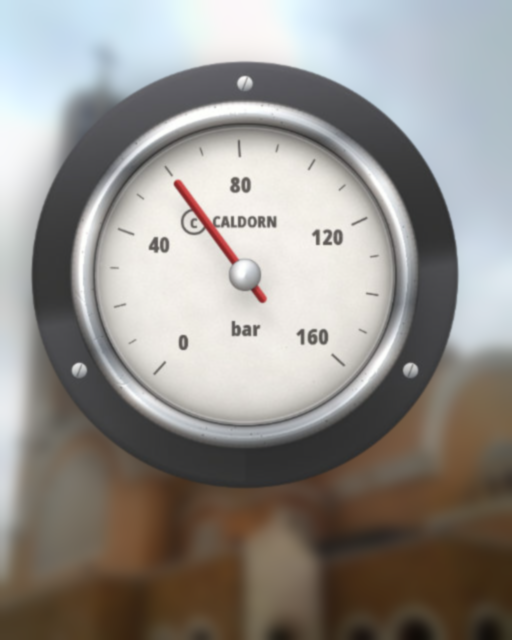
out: {"value": 60, "unit": "bar"}
